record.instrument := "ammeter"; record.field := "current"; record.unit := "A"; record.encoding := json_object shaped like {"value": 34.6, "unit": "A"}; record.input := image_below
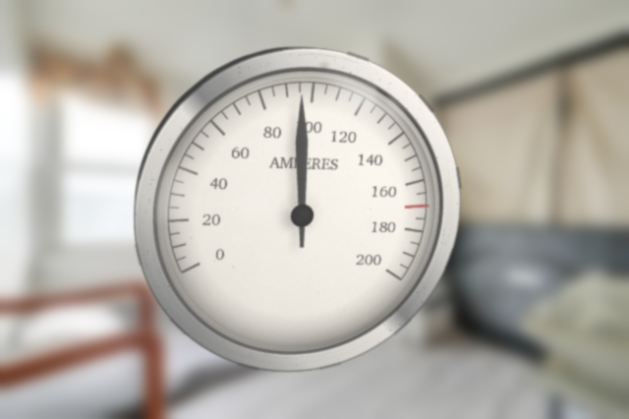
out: {"value": 95, "unit": "A"}
